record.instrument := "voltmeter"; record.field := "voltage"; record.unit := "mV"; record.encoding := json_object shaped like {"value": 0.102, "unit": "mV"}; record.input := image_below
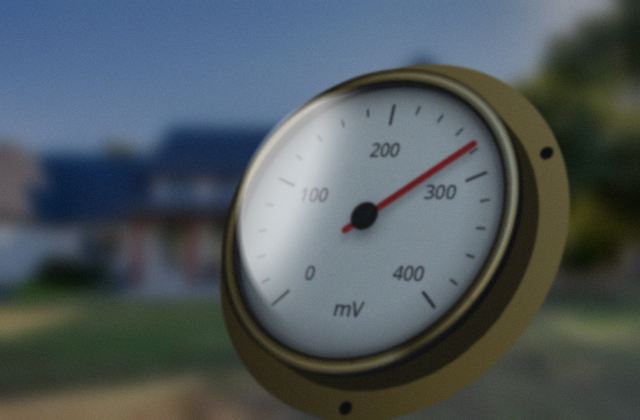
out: {"value": 280, "unit": "mV"}
